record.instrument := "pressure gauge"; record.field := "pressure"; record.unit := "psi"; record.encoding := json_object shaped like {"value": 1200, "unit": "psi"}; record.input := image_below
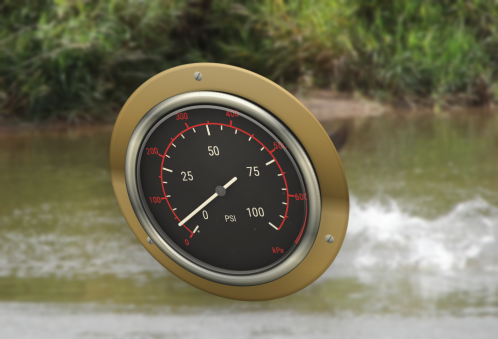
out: {"value": 5, "unit": "psi"}
